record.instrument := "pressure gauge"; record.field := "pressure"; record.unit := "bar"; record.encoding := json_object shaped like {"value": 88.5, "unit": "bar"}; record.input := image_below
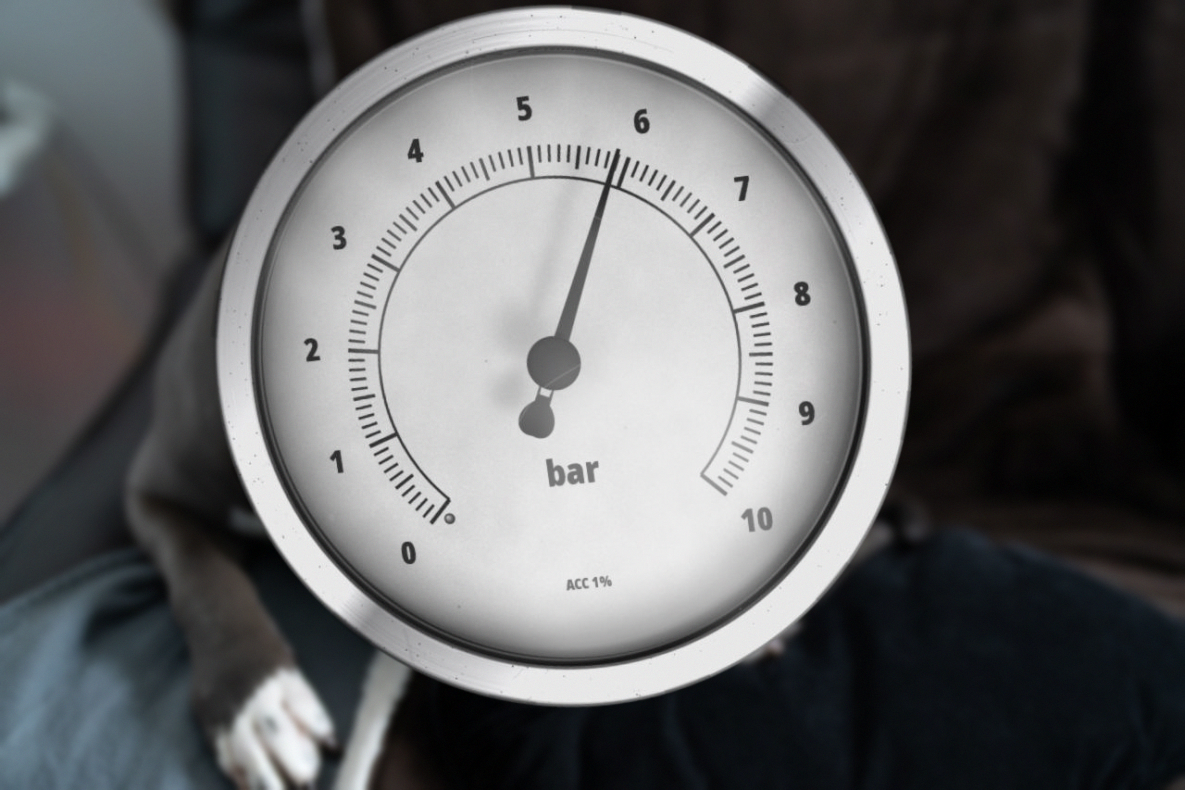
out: {"value": 5.9, "unit": "bar"}
